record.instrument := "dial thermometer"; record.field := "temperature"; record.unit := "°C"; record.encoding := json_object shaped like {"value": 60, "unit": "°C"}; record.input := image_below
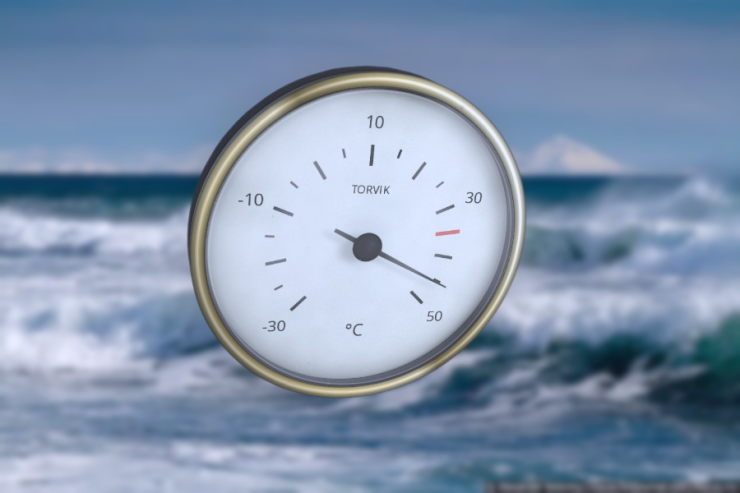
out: {"value": 45, "unit": "°C"}
